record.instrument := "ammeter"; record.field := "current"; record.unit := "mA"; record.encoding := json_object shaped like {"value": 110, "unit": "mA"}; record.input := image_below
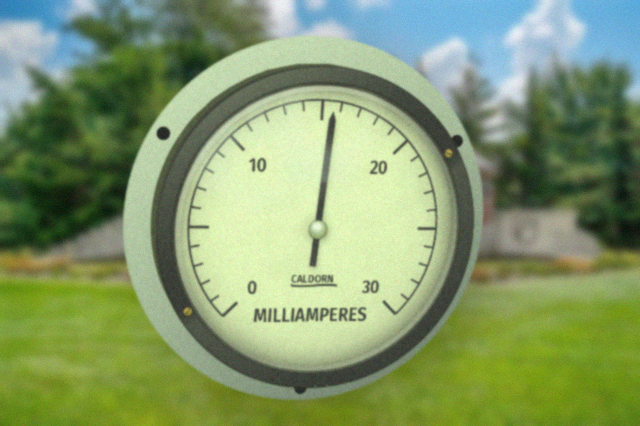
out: {"value": 15.5, "unit": "mA"}
